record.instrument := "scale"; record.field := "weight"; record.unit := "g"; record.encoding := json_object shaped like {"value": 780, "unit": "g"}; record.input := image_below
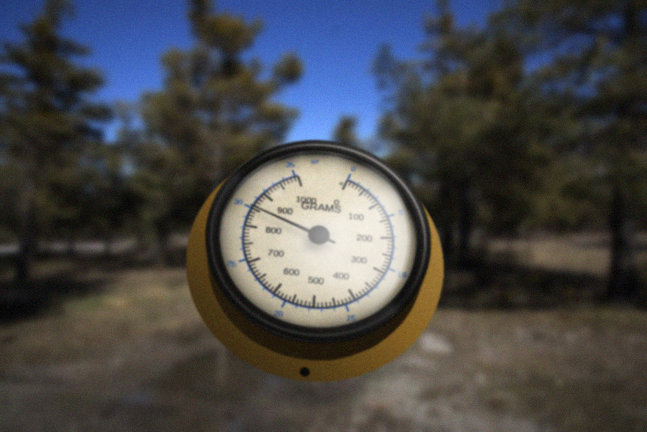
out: {"value": 850, "unit": "g"}
